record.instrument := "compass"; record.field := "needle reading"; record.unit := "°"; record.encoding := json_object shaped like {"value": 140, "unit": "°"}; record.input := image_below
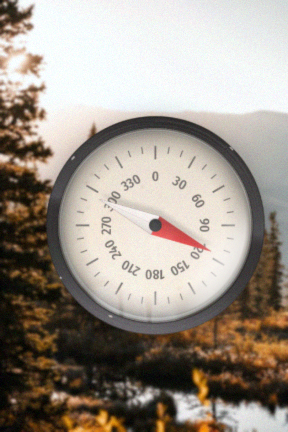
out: {"value": 115, "unit": "°"}
